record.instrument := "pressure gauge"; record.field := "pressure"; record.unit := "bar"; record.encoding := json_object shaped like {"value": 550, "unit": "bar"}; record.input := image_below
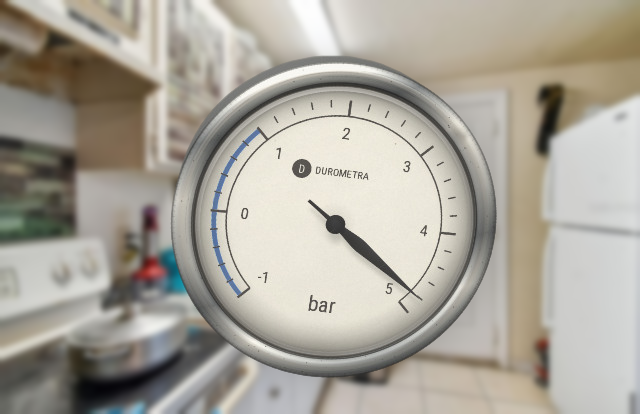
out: {"value": 4.8, "unit": "bar"}
